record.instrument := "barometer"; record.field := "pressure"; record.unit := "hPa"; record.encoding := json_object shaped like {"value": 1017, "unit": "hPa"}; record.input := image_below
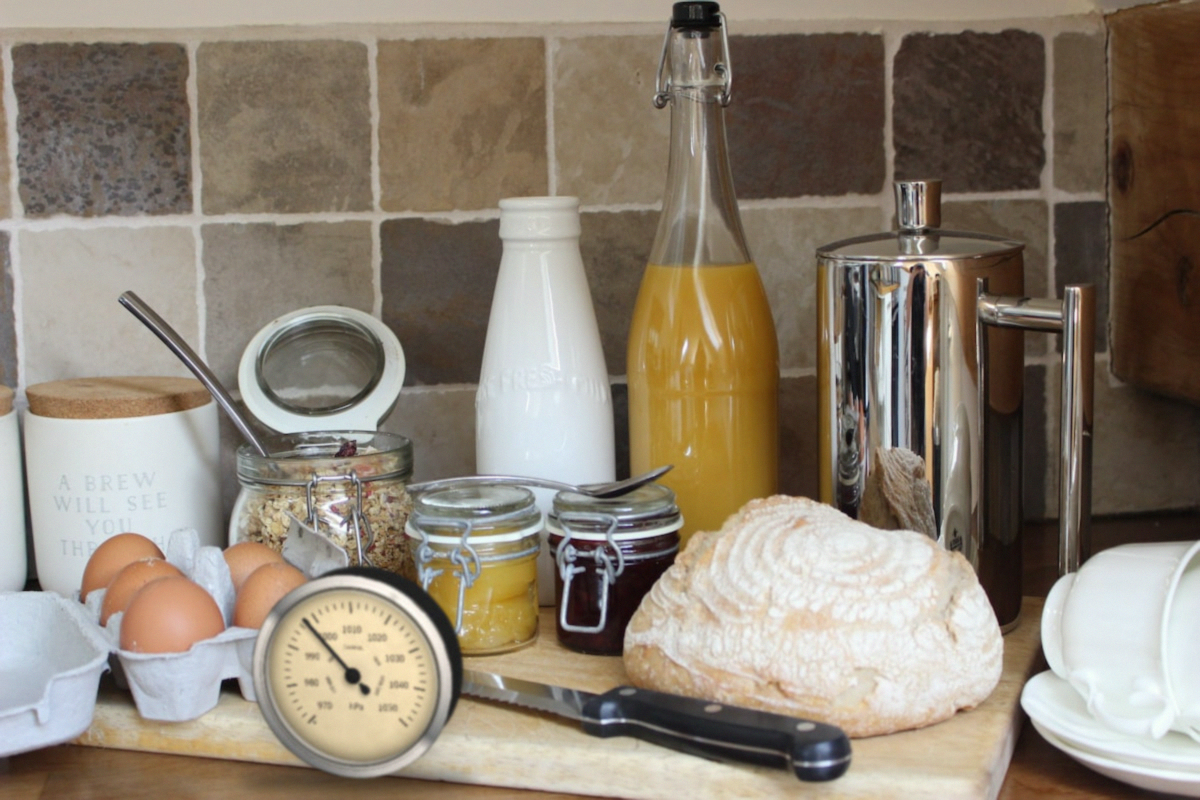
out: {"value": 998, "unit": "hPa"}
